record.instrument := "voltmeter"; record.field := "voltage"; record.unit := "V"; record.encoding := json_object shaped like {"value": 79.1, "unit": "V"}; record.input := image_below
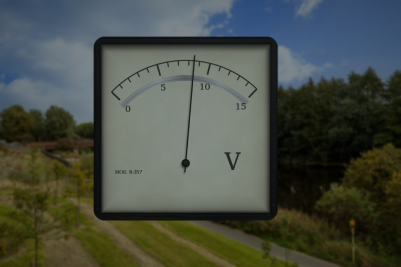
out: {"value": 8.5, "unit": "V"}
